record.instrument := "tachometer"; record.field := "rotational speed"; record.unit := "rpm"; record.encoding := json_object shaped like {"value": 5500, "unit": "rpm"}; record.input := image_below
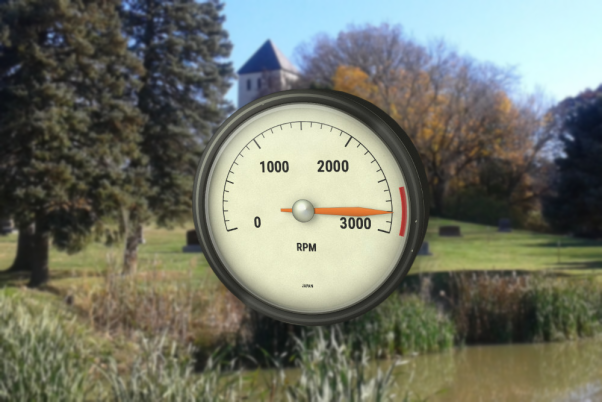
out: {"value": 2800, "unit": "rpm"}
